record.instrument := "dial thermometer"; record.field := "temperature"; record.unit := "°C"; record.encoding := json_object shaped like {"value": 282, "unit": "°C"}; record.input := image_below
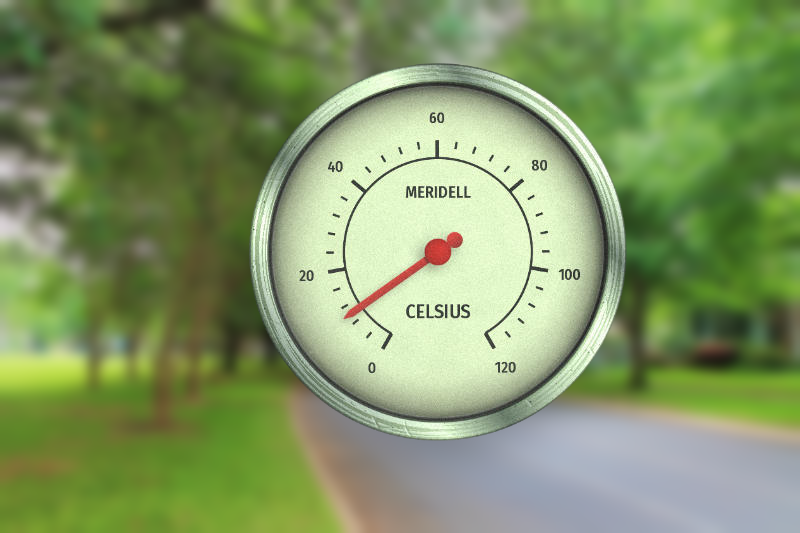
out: {"value": 10, "unit": "°C"}
